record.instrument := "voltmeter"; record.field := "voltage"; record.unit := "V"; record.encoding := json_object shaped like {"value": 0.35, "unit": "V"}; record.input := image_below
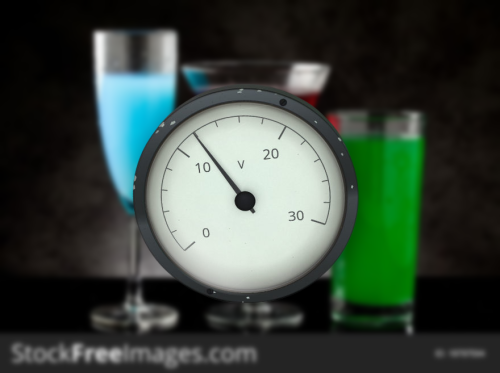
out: {"value": 12, "unit": "V"}
